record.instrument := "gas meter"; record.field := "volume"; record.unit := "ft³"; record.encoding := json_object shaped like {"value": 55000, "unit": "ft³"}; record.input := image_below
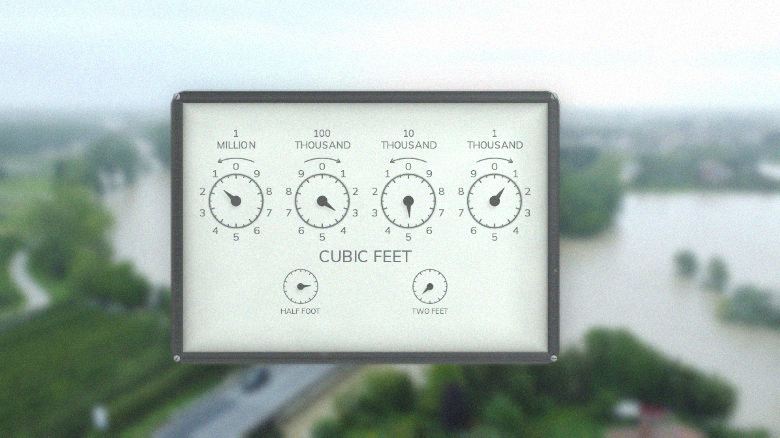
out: {"value": 135100, "unit": "ft³"}
